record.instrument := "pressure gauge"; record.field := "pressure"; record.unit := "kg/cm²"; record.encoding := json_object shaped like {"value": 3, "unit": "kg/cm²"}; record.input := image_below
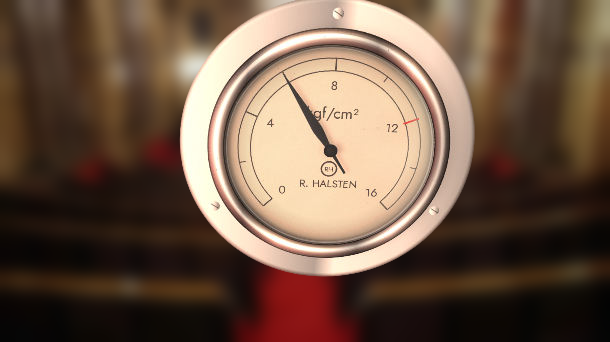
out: {"value": 6, "unit": "kg/cm²"}
